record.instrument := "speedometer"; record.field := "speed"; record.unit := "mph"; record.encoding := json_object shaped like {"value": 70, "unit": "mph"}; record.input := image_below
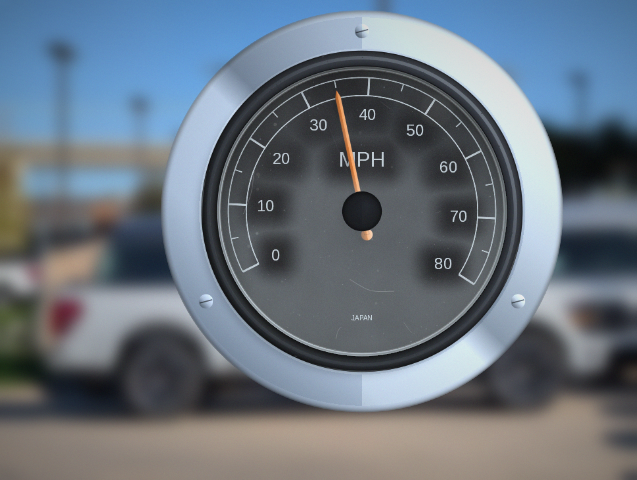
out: {"value": 35, "unit": "mph"}
